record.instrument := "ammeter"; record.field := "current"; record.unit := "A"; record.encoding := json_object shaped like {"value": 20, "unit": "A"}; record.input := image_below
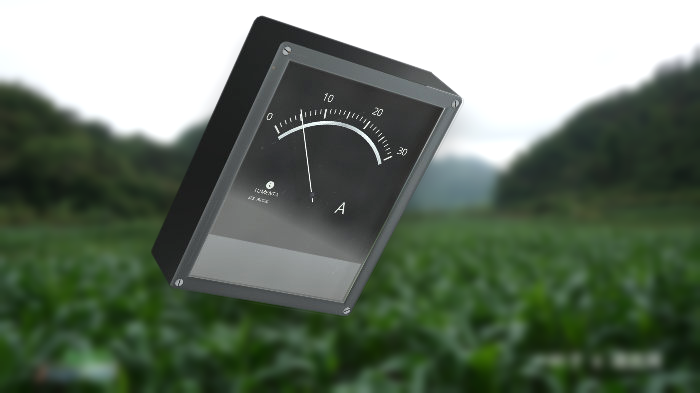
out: {"value": 5, "unit": "A"}
